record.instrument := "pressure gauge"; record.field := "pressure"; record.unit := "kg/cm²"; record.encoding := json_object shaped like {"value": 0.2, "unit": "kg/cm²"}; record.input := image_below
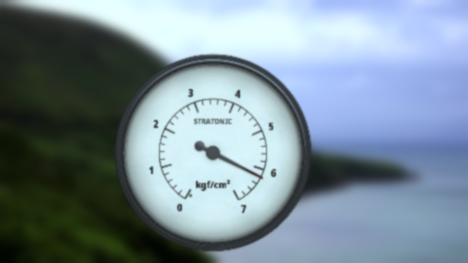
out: {"value": 6.2, "unit": "kg/cm²"}
